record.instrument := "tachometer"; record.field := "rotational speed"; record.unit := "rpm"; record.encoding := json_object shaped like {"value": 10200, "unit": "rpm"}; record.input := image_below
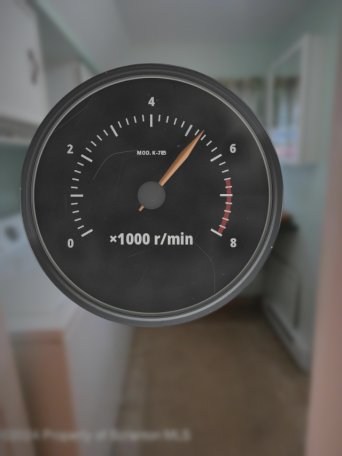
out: {"value": 5300, "unit": "rpm"}
